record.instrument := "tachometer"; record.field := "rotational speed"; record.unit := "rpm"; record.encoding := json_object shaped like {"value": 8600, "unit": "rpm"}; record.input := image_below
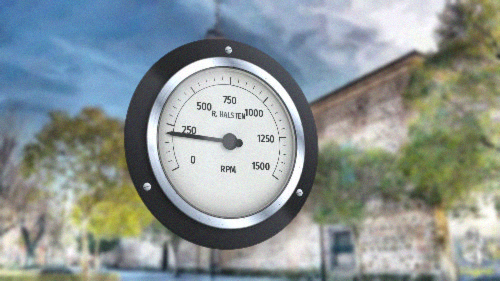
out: {"value": 200, "unit": "rpm"}
